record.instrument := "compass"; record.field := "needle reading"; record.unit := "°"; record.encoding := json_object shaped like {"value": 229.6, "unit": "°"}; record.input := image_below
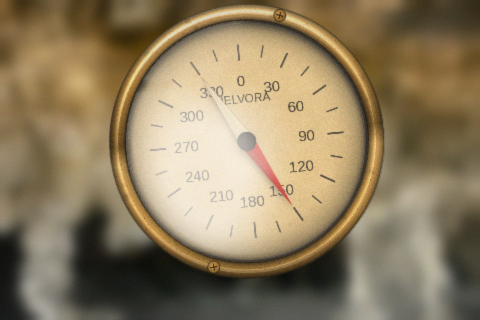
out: {"value": 150, "unit": "°"}
